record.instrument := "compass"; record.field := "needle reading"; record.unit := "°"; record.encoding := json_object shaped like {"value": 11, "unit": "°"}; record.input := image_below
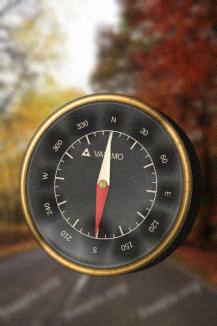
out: {"value": 180, "unit": "°"}
